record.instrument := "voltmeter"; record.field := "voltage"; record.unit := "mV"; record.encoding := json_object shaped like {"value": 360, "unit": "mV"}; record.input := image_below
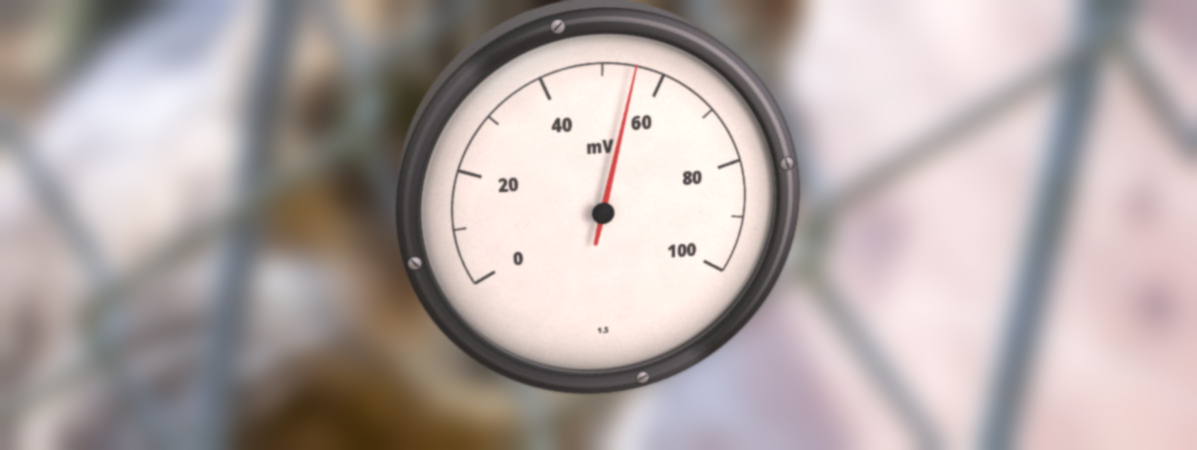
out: {"value": 55, "unit": "mV"}
